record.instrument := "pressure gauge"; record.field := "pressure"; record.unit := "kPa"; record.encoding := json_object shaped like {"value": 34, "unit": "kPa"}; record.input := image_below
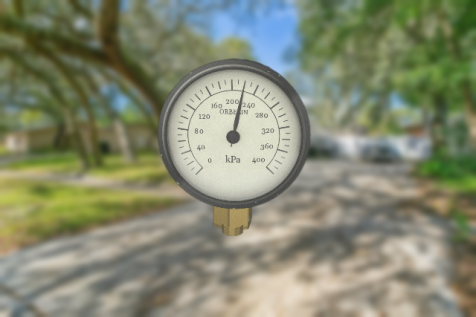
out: {"value": 220, "unit": "kPa"}
